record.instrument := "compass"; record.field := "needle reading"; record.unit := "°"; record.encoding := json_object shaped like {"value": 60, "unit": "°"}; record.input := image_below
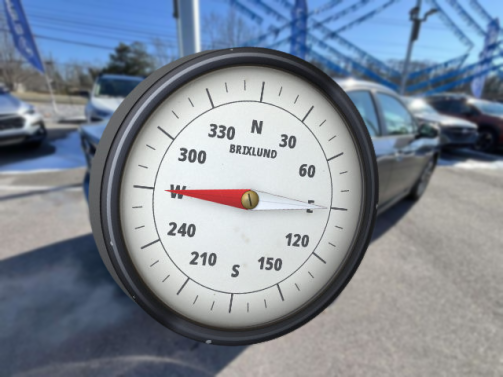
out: {"value": 270, "unit": "°"}
